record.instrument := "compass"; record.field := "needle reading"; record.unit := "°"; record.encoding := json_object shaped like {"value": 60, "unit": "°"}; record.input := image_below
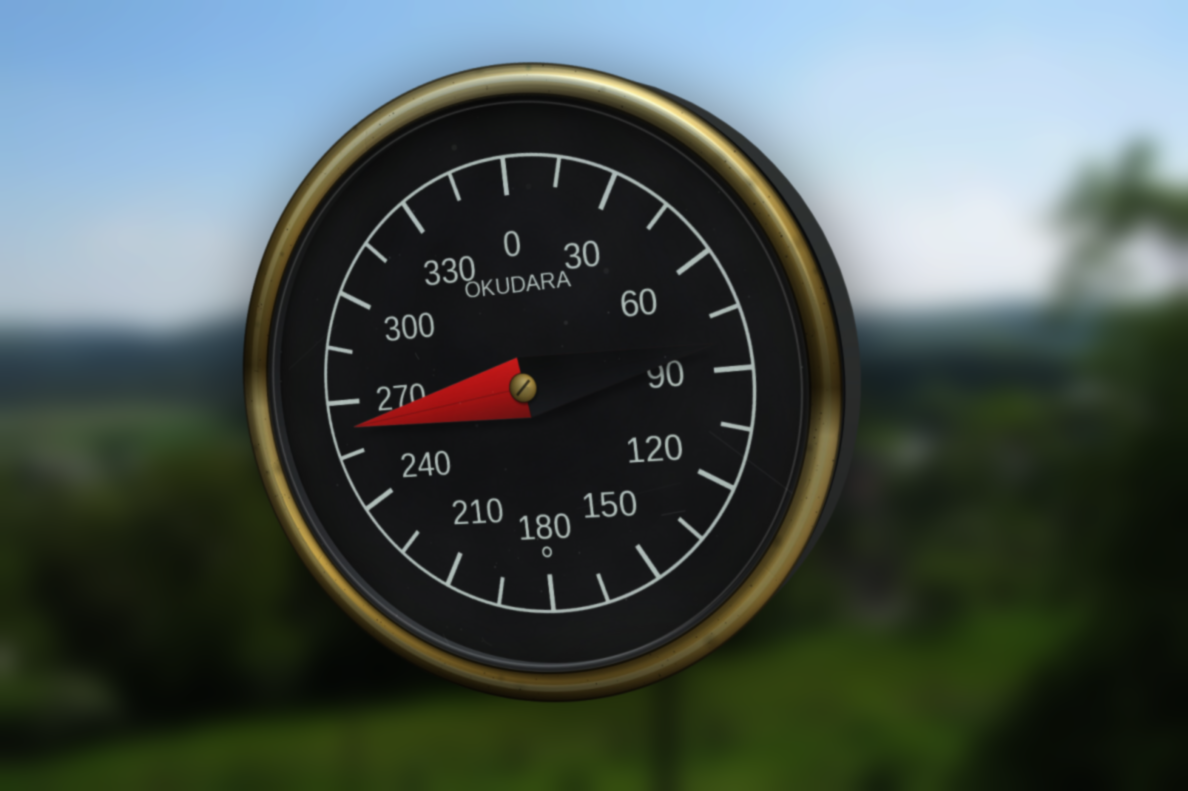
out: {"value": 262.5, "unit": "°"}
